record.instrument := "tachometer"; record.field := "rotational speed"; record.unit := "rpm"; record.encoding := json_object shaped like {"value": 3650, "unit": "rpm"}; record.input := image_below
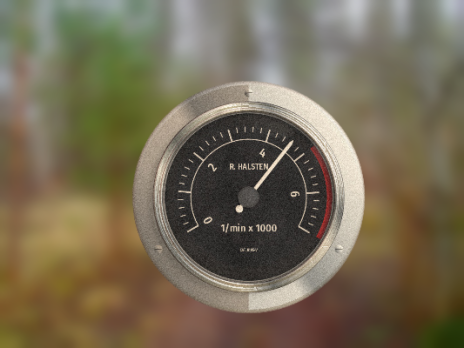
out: {"value": 4600, "unit": "rpm"}
